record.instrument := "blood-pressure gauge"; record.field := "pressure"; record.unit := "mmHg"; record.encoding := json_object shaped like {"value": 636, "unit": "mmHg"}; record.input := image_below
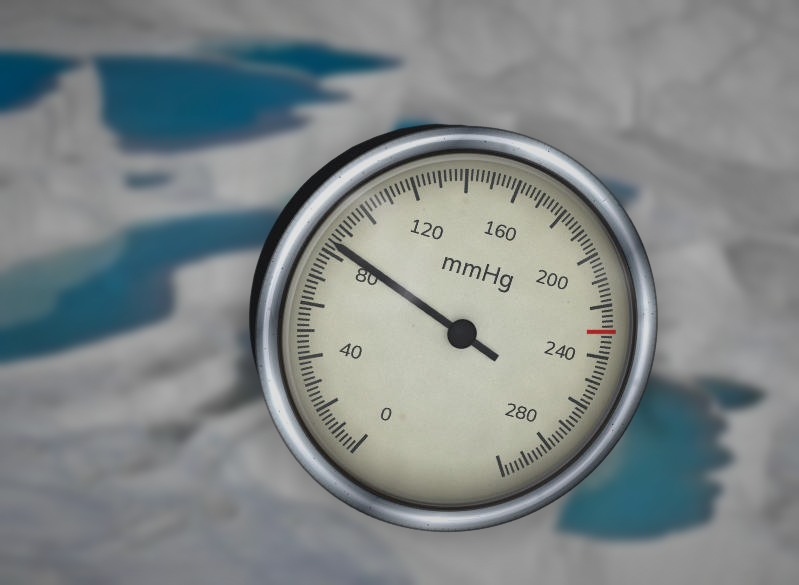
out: {"value": 84, "unit": "mmHg"}
